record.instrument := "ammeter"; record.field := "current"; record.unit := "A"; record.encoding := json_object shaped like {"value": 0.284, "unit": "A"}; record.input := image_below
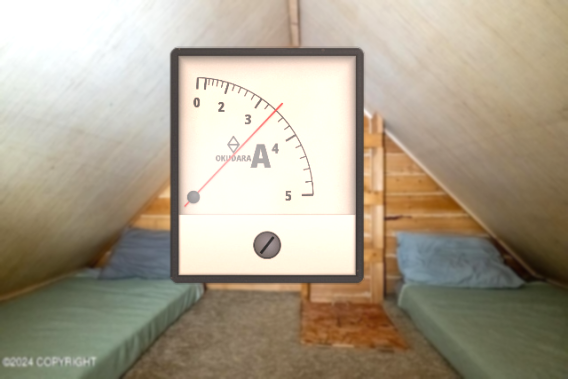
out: {"value": 3.4, "unit": "A"}
